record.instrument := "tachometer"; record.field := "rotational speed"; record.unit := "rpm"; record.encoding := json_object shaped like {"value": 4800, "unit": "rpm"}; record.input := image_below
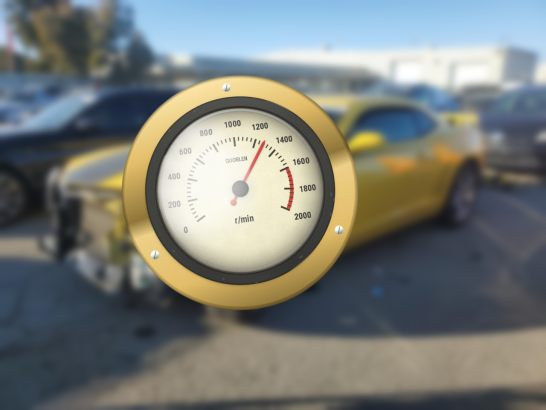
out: {"value": 1280, "unit": "rpm"}
